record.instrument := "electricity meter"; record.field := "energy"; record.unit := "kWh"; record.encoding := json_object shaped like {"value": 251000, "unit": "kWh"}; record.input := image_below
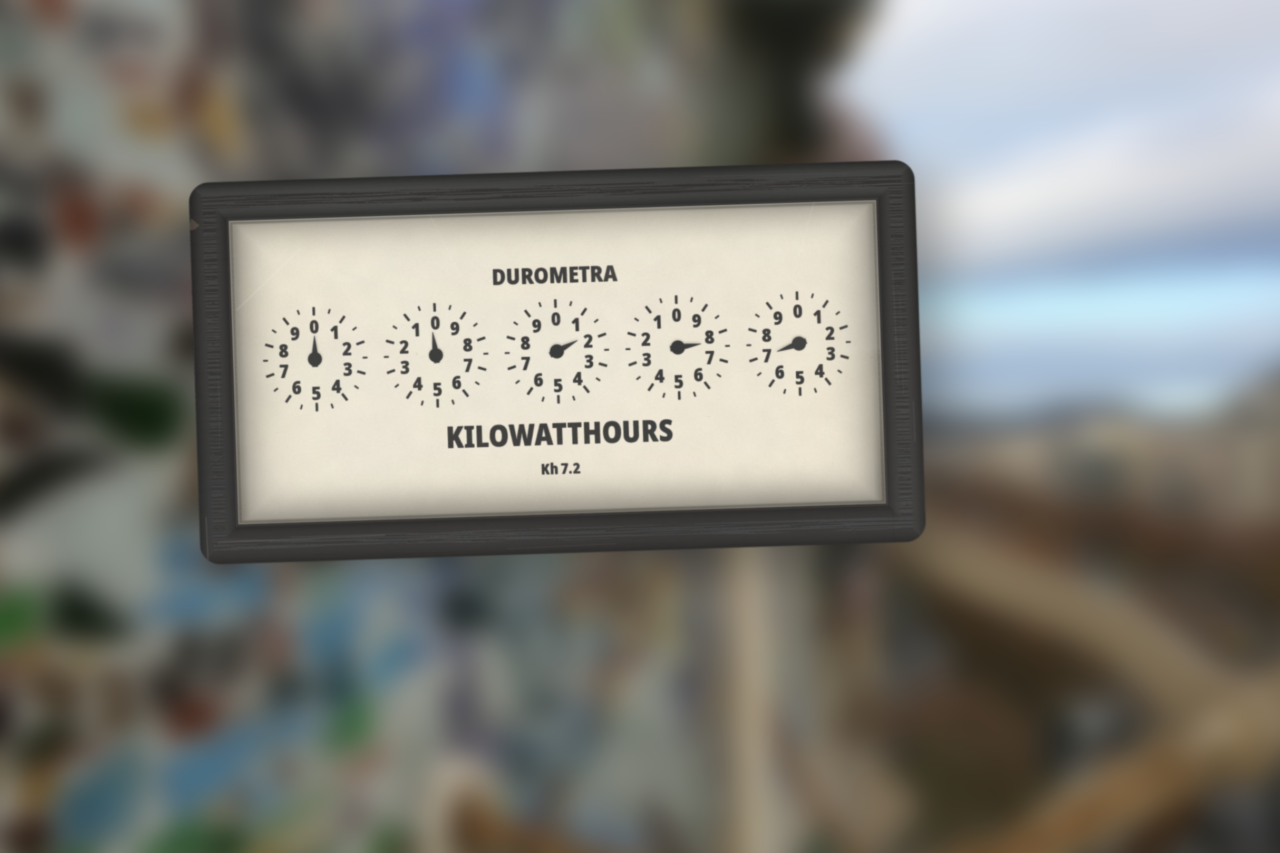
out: {"value": 177, "unit": "kWh"}
